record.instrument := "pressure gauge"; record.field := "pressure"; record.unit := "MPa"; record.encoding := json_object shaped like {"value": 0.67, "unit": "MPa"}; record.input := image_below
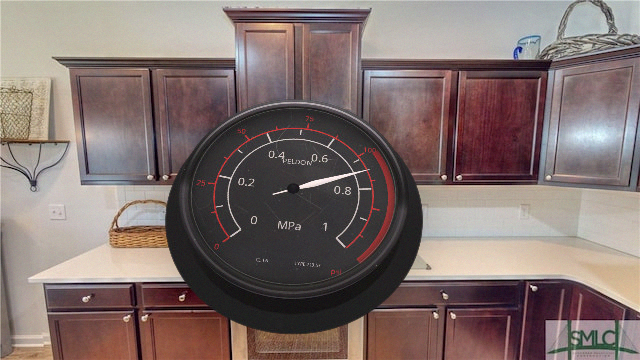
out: {"value": 0.75, "unit": "MPa"}
